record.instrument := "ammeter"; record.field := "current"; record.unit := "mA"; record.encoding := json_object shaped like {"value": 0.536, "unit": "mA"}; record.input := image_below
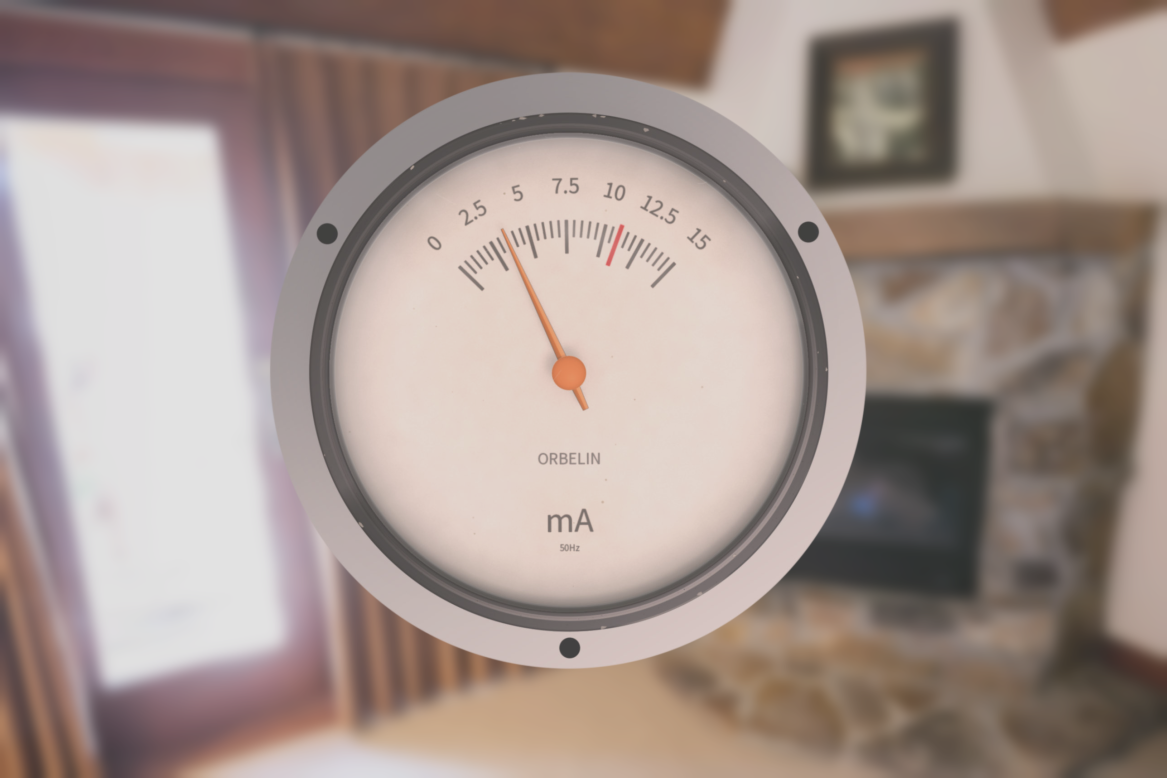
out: {"value": 3.5, "unit": "mA"}
